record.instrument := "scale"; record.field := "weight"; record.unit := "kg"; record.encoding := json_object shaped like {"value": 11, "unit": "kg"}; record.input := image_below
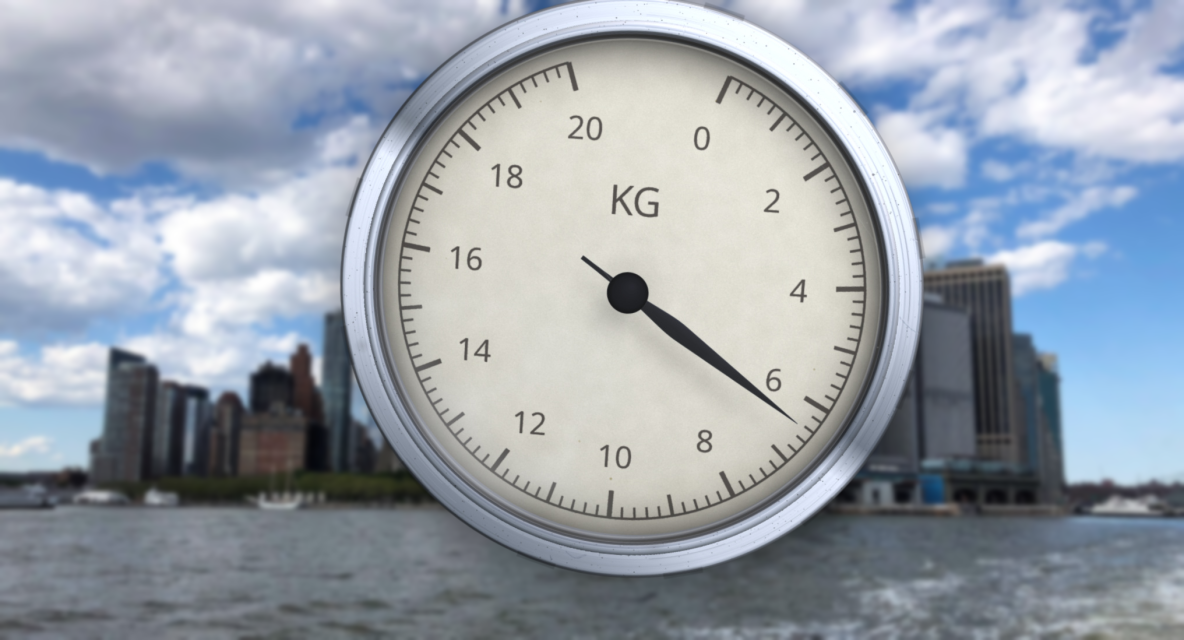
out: {"value": 6.4, "unit": "kg"}
